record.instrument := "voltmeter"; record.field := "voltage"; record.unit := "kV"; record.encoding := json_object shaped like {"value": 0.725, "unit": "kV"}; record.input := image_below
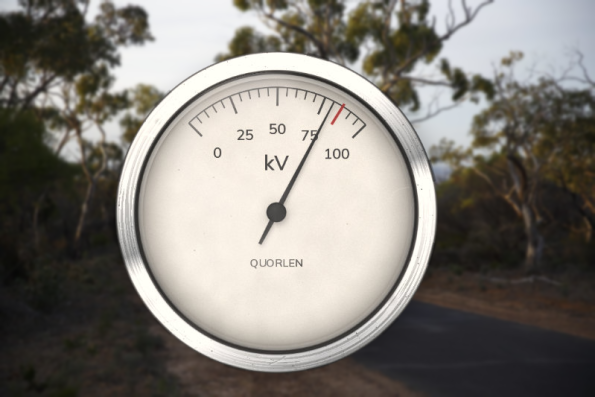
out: {"value": 80, "unit": "kV"}
